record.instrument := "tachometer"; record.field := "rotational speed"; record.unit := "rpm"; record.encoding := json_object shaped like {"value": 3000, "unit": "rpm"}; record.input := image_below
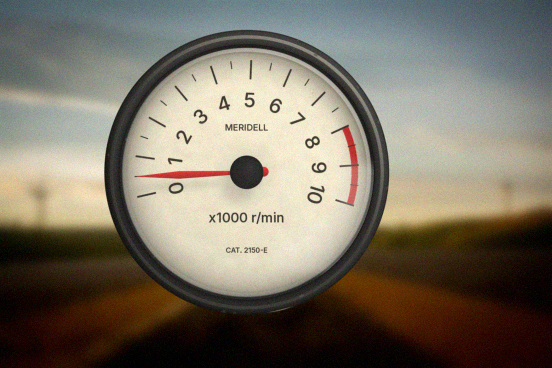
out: {"value": 500, "unit": "rpm"}
